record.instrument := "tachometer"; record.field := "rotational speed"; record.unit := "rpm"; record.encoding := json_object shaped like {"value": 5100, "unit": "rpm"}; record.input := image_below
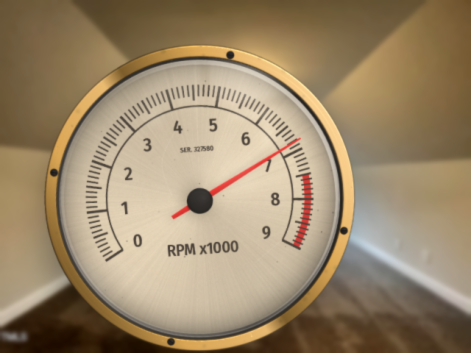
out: {"value": 6800, "unit": "rpm"}
